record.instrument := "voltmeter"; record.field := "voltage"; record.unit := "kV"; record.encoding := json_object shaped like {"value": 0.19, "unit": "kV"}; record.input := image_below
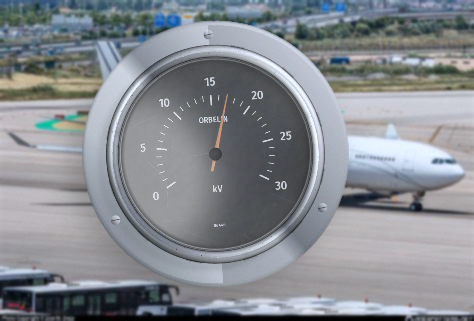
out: {"value": 17, "unit": "kV"}
